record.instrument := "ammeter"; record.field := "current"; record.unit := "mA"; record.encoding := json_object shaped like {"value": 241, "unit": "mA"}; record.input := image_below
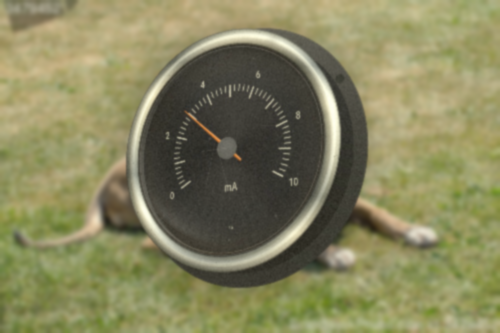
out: {"value": 3, "unit": "mA"}
